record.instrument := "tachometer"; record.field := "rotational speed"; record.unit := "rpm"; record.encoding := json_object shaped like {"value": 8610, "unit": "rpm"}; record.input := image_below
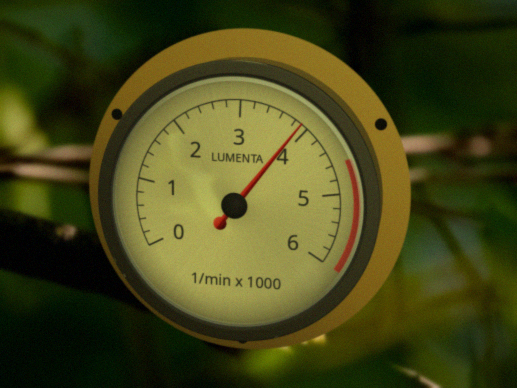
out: {"value": 3900, "unit": "rpm"}
